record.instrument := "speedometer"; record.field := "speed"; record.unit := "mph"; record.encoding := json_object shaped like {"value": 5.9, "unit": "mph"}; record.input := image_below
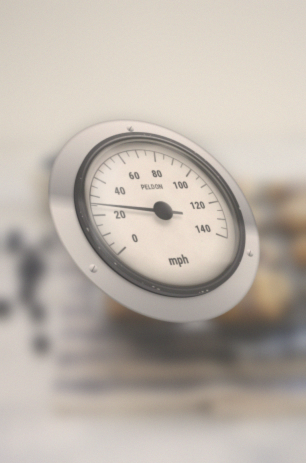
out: {"value": 25, "unit": "mph"}
